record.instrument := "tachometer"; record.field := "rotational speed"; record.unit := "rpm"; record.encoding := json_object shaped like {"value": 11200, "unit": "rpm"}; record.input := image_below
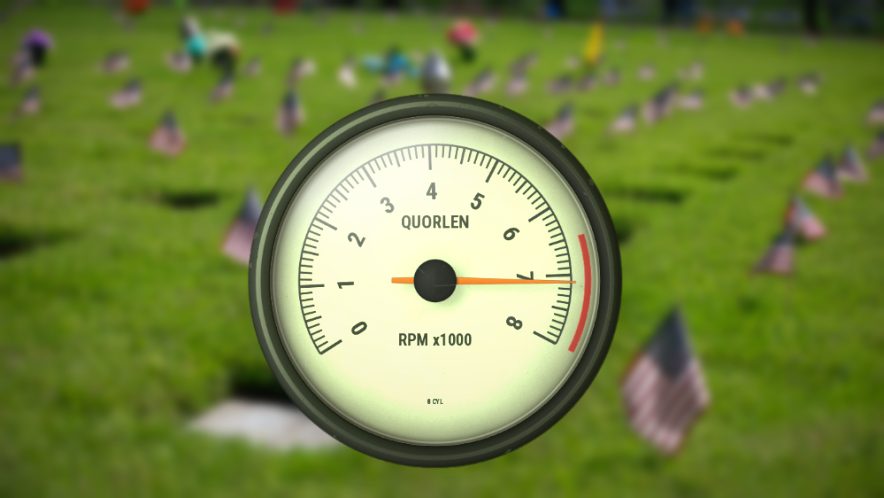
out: {"value": 7100, "unit": "rpm"}
